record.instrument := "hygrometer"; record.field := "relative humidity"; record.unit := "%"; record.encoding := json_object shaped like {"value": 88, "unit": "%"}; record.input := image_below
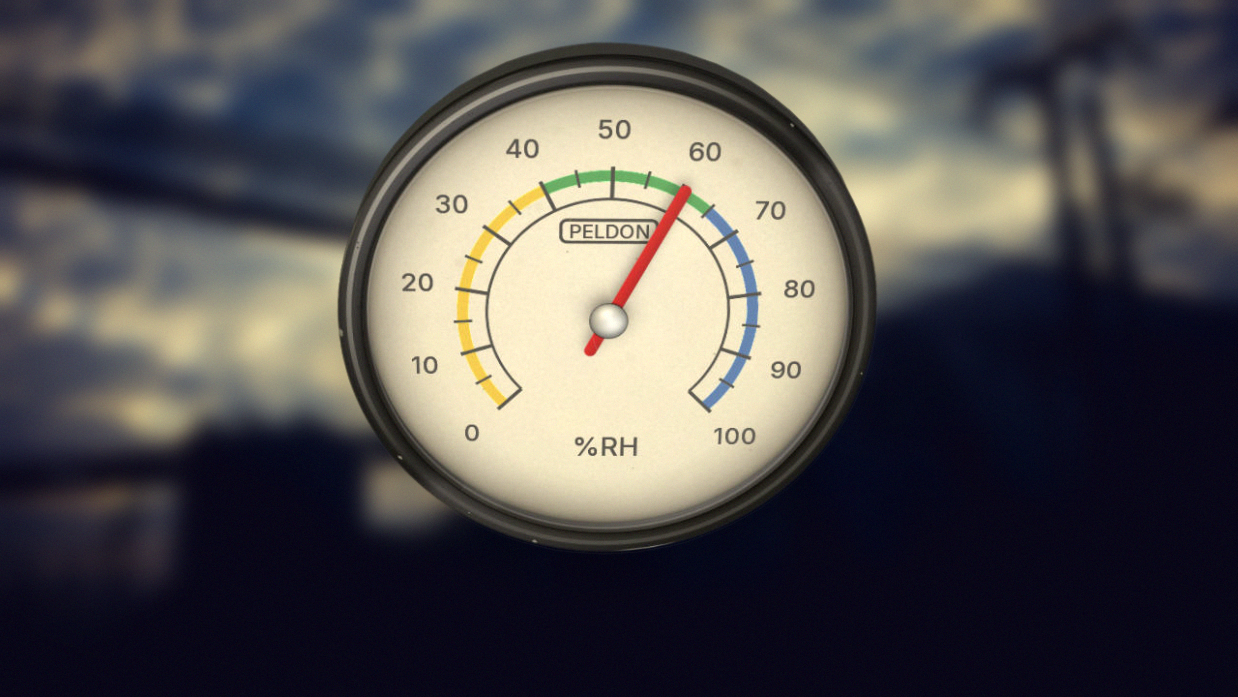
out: {"value": 60, "unit": "%"}
